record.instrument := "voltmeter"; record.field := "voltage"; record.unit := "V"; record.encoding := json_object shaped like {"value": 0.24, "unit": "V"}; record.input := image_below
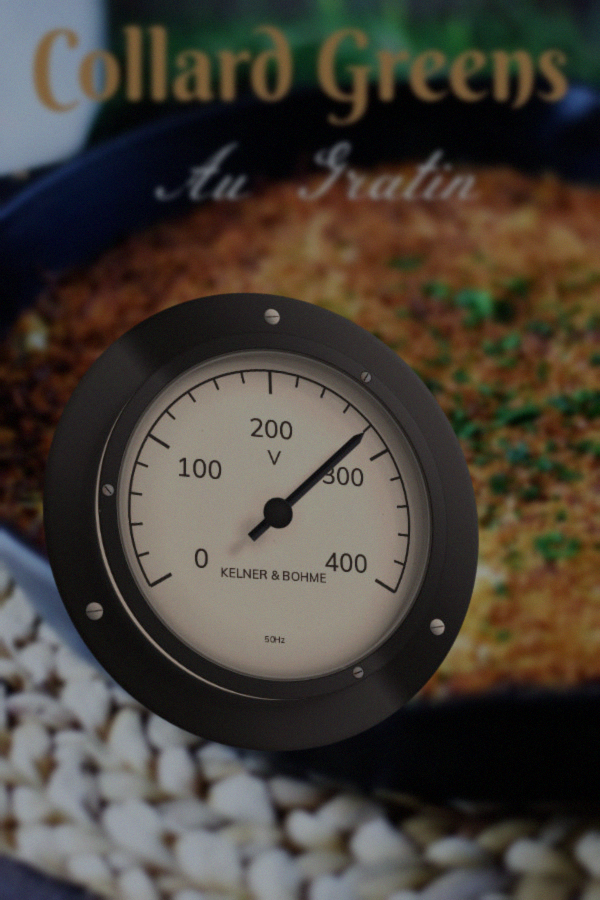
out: {"value": 280, "unit": "V"}
